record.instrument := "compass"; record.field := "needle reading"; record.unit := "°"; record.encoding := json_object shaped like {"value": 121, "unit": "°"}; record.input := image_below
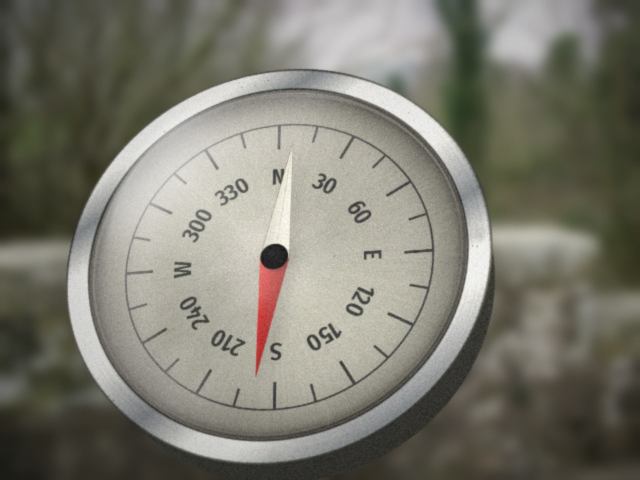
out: {"value": 187.5, "unit": "°"}
